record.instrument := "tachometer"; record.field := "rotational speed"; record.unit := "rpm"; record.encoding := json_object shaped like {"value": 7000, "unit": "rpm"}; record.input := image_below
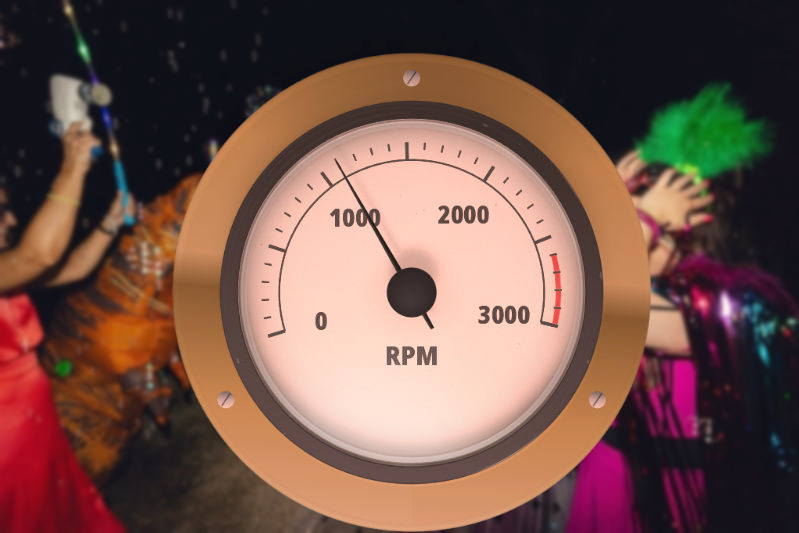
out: {"value": 1100, "unit": "rpm"}
